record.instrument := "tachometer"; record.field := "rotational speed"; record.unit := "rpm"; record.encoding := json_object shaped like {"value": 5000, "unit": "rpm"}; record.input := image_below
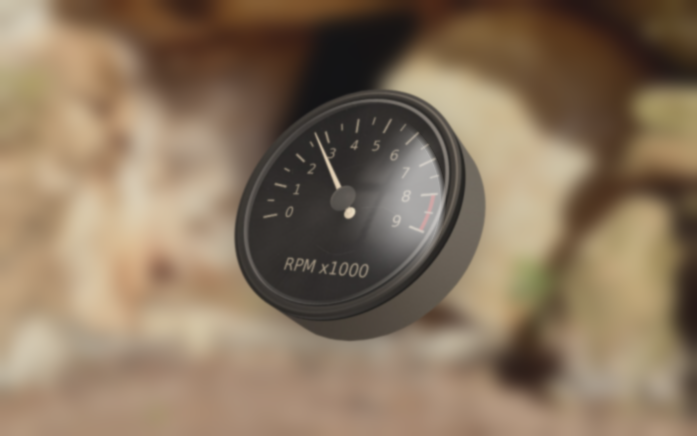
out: {"value": 2750, "unit": "rpm"}
